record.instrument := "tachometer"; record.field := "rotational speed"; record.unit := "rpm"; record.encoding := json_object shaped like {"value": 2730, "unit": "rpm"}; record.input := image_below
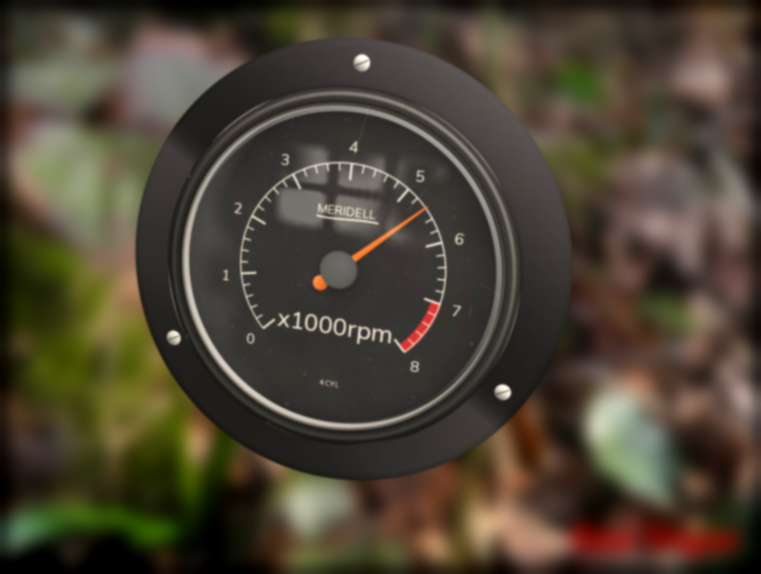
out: {"value": 5400, "unit": "rpm"}
